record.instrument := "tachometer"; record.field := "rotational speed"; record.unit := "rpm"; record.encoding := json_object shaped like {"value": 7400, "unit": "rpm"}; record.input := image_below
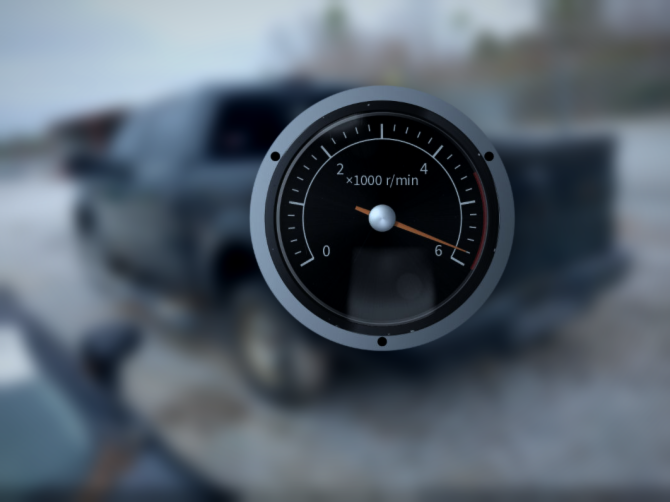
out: {"value": 5800, "unit": "rpm"}
